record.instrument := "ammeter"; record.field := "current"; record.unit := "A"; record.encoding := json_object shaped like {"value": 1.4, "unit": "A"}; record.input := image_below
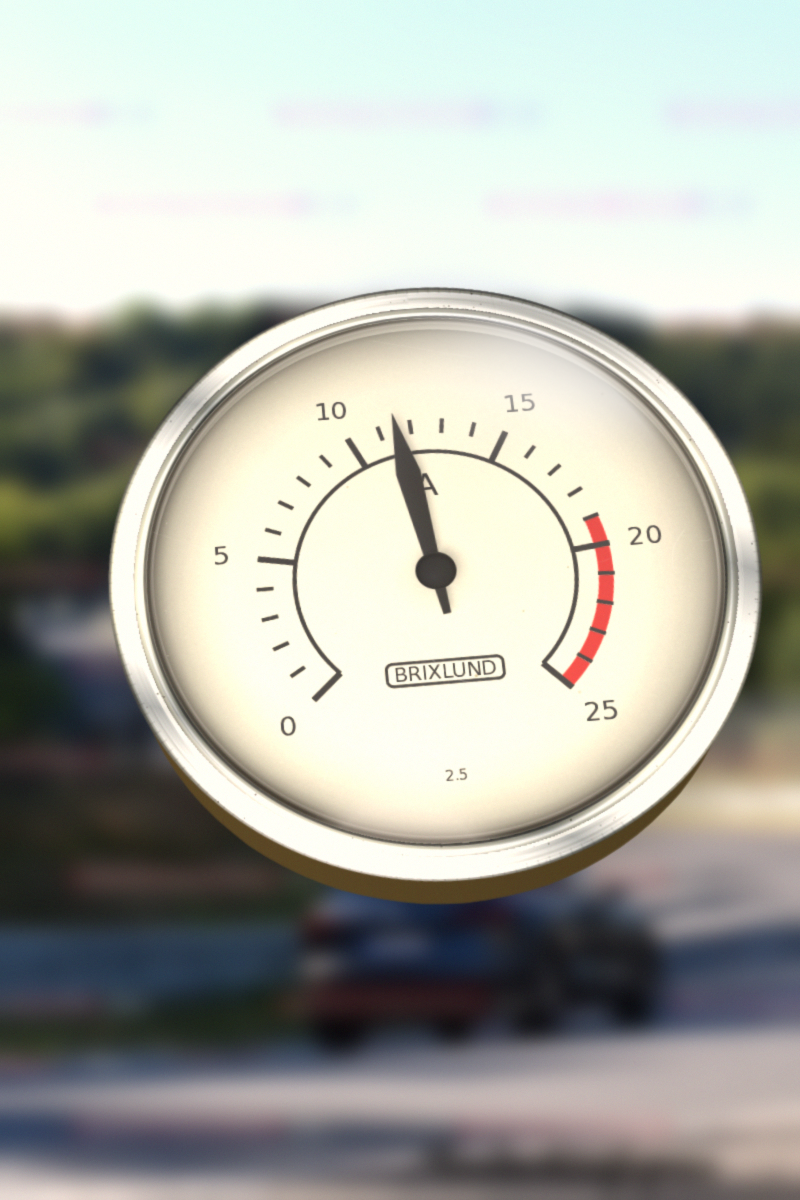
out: {"value": 11.5, "unit": "A"}
